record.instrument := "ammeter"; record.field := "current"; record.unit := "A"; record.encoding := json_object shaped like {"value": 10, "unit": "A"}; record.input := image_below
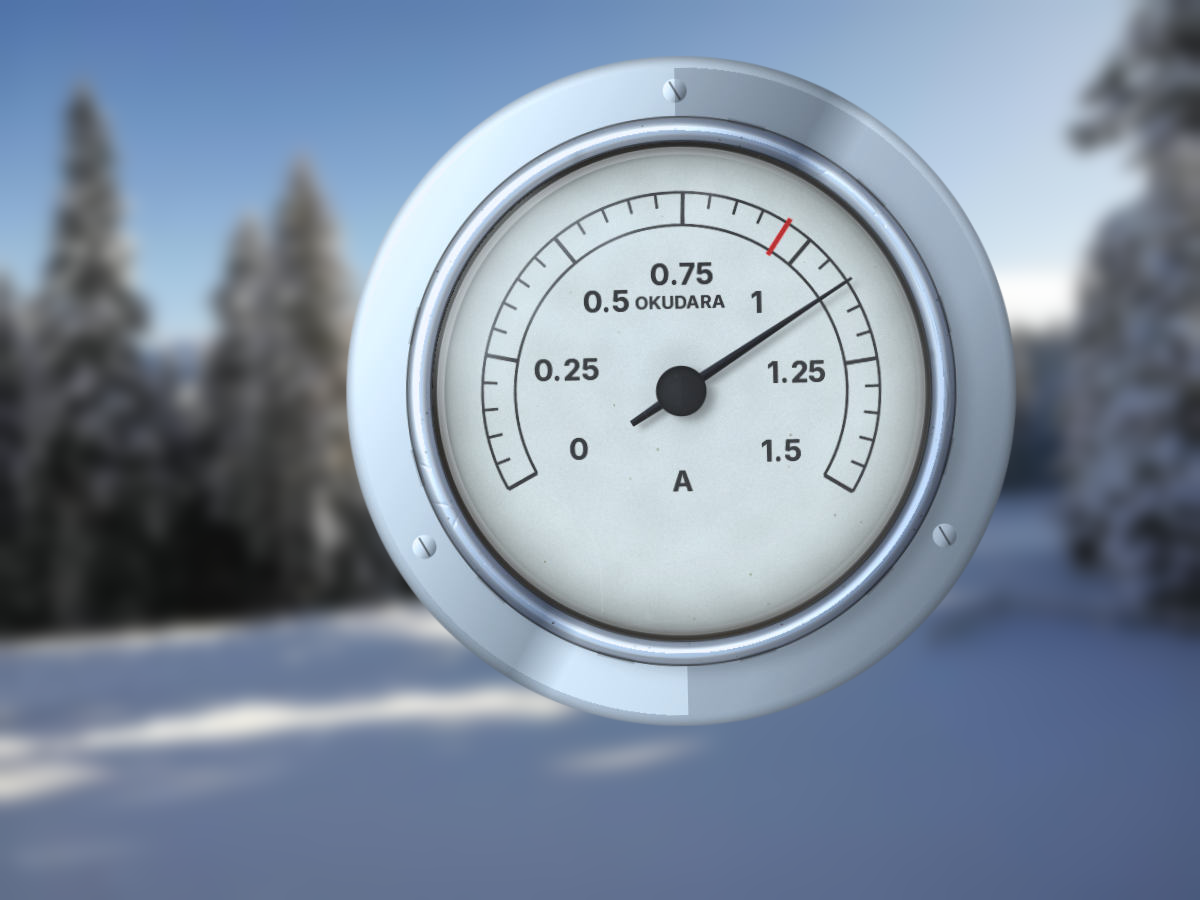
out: {"value": 1.1, "unit": "A"}
